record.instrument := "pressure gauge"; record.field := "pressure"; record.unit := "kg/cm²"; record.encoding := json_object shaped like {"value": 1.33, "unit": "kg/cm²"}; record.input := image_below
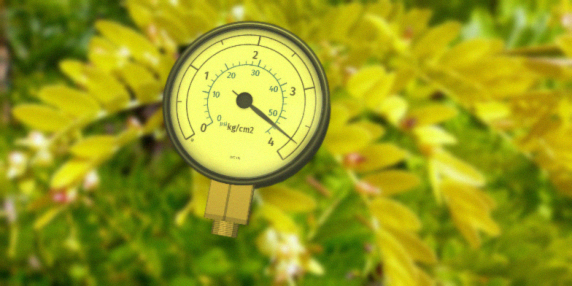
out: {"value": 3.75, "unit": "kg/cm²"}
